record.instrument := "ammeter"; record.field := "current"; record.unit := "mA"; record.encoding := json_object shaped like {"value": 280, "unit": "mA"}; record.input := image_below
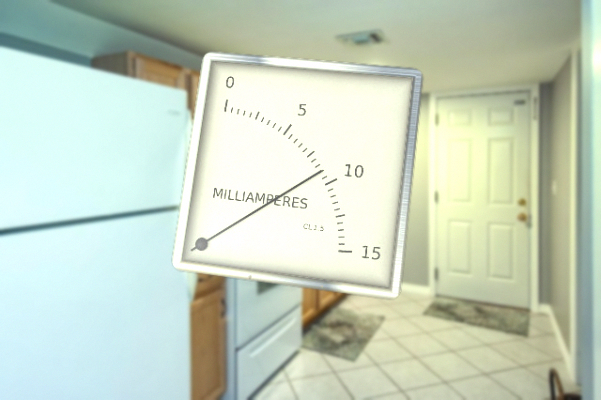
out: {"value": 9, "unit": "mA"}
